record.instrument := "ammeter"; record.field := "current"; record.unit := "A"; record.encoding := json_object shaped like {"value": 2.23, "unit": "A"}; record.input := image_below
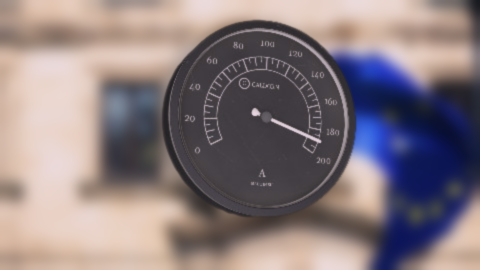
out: {"value": 190, "unit": "A"}
